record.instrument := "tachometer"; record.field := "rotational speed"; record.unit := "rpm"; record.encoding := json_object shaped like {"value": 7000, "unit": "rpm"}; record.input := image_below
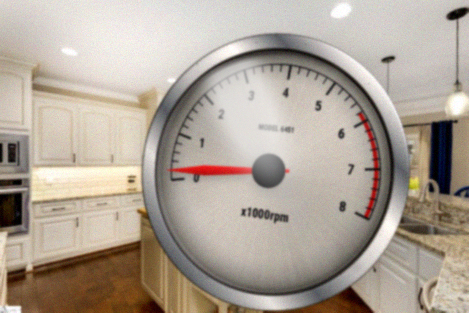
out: {"value": 200, "unit": "rpm"}
